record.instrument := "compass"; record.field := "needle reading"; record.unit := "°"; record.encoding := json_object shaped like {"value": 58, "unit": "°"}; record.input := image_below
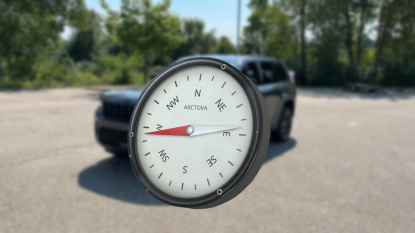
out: {"value": 262.5, "unit": "°"}
